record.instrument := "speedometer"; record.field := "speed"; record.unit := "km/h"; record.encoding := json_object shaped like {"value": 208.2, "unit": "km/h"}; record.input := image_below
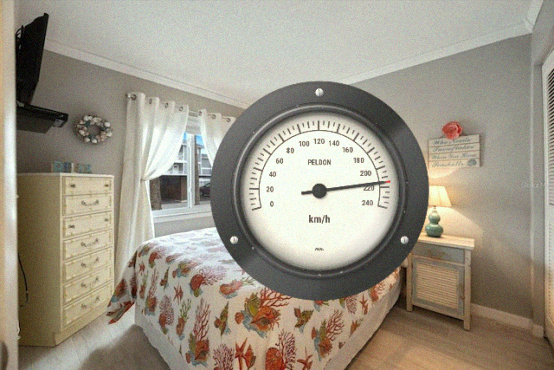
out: {"value": 215, "unit": "km/h"}
